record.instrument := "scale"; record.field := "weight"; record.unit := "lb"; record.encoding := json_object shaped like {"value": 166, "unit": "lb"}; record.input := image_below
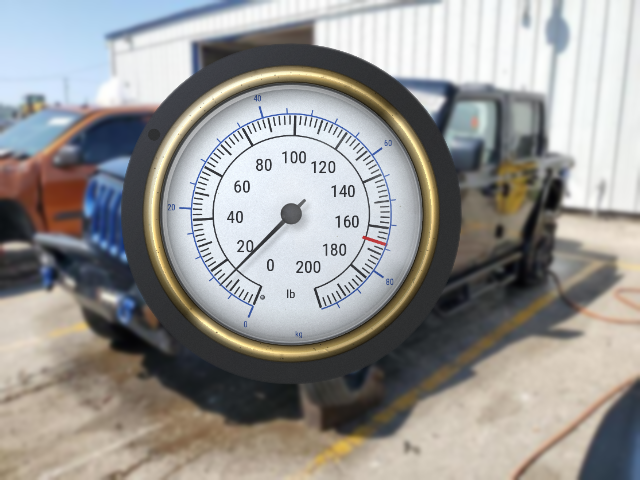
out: {"value": 14, "unit": "lb"}
